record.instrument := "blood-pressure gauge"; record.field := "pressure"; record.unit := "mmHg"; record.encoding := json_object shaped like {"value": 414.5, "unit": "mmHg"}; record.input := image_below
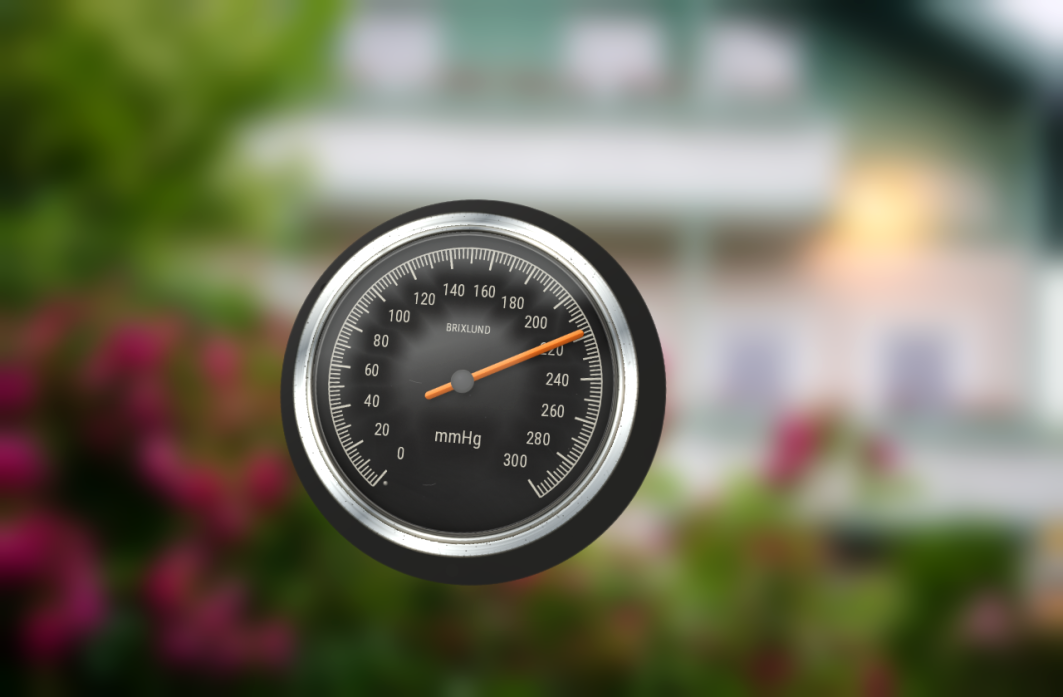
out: {"value": 218, "unit": "mmHg"}
